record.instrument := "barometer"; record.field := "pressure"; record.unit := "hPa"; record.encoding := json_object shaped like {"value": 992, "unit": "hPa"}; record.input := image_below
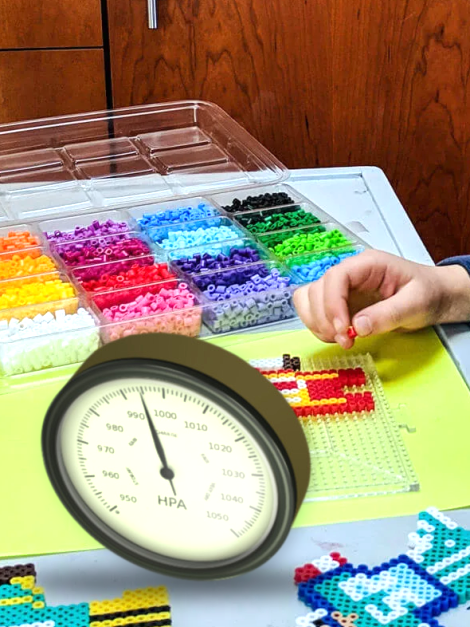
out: {"value": 995, "unit": "hPa"}
